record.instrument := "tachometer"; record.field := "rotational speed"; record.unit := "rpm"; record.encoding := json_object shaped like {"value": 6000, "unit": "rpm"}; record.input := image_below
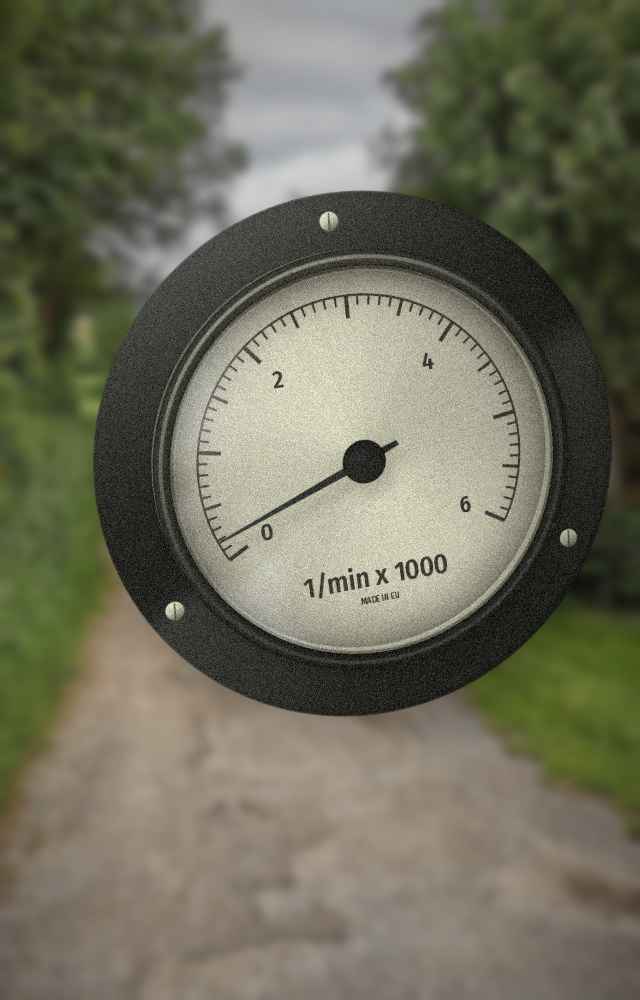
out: {"value": 200, "unit": "rpm"}
